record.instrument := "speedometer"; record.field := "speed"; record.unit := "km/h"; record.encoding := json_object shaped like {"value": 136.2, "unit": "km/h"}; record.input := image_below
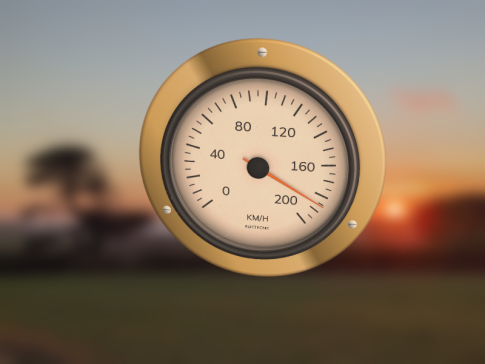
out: {"value": 185, "unit": "km/h"}
